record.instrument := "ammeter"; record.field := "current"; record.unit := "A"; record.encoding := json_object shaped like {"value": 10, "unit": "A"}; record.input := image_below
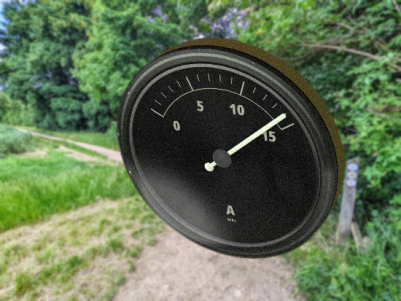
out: {"value": 14, "unit": "A"}
